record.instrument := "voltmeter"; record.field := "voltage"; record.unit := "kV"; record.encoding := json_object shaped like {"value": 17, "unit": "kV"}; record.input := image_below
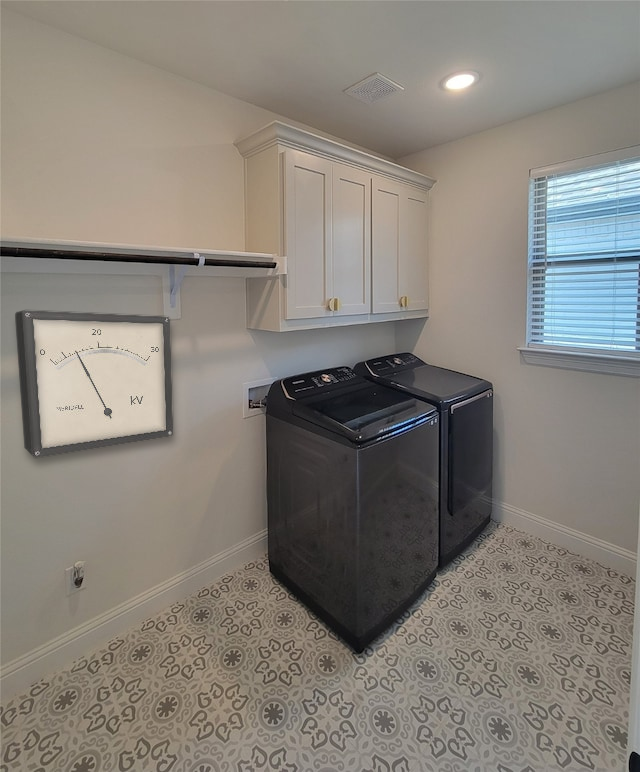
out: {"value": 14, "unit": "kV"}
